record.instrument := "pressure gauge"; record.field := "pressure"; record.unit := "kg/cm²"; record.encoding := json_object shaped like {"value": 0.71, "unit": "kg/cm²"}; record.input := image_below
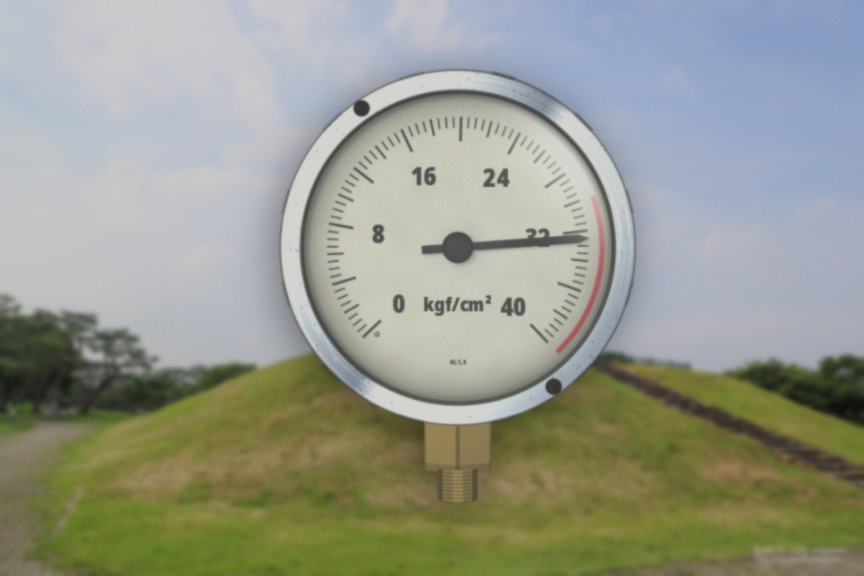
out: {"value": 32.5, "unit": "kg/cm²"}
